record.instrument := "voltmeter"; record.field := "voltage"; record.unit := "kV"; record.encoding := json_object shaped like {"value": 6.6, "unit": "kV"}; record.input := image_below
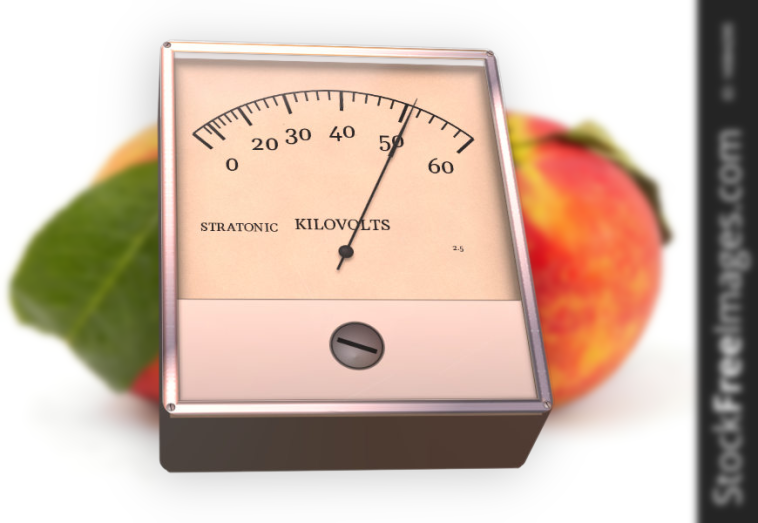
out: {"value": 51, "unit": "kV"}
